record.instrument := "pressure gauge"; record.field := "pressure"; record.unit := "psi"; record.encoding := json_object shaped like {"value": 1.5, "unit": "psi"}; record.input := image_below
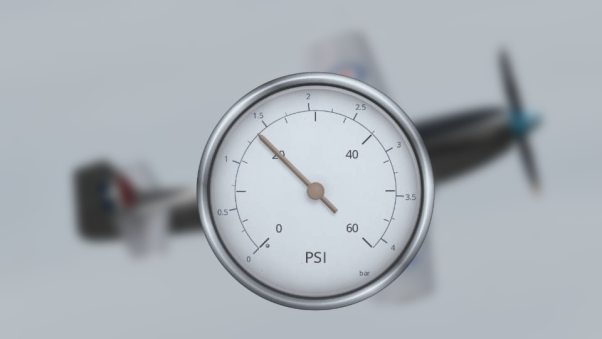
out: {"value": 20, "unit": "psi"}
